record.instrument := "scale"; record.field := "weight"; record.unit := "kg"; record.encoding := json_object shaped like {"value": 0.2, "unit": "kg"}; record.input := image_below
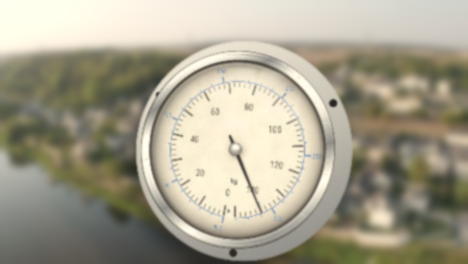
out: {"value": 140, "unit": "kg"}
